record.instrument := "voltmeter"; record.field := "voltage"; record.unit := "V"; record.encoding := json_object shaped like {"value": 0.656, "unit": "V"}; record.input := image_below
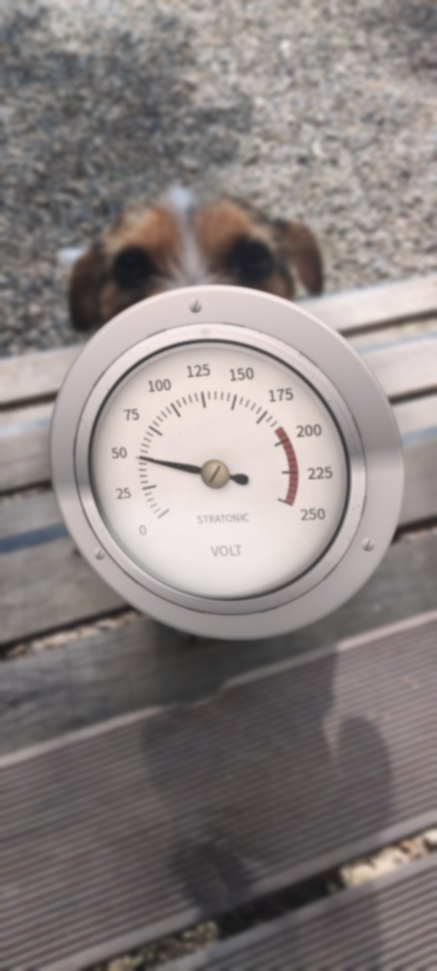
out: {"value": 50, "unit": "V"}
